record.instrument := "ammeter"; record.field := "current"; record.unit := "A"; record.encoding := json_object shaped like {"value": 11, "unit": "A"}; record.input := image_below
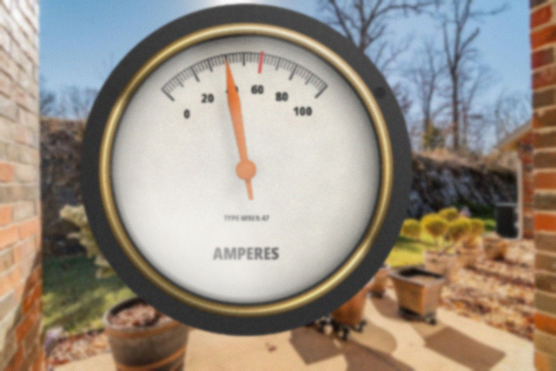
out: {"value": 40, "unit": "A"}
